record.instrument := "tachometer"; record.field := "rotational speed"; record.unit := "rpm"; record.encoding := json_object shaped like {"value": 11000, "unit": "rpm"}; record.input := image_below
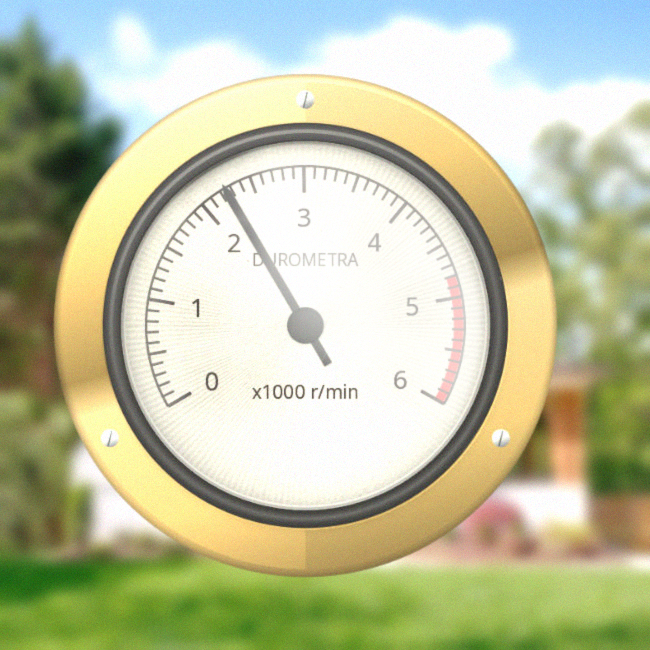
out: {"value": 2250, "unit": "rpm"}
